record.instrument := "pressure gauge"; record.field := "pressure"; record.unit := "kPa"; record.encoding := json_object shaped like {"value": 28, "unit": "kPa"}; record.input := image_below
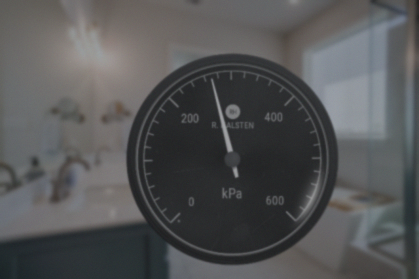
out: {"value": 270, "unit": "kPa"}
